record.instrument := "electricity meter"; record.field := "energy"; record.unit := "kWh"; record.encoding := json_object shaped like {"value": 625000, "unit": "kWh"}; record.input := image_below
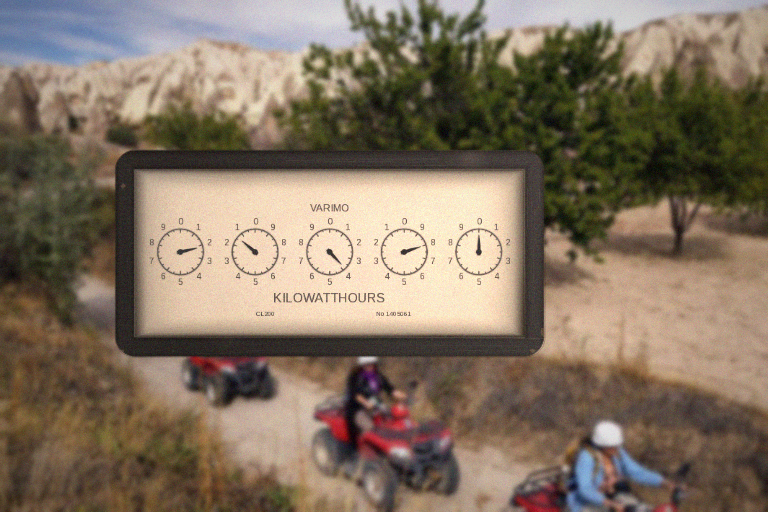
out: {"value": 21380, "unit": "kWh"}
